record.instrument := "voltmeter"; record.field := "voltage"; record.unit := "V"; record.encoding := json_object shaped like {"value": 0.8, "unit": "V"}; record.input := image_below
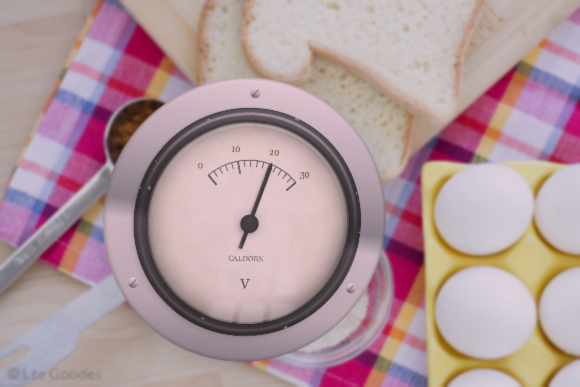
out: {"value": 20, "unit": "V"}
